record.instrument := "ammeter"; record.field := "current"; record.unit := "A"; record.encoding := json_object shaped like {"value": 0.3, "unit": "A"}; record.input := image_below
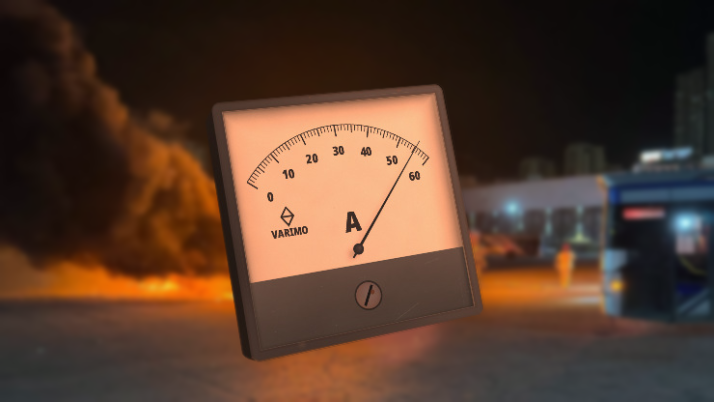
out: {"value": 55, "unit": "A"}
